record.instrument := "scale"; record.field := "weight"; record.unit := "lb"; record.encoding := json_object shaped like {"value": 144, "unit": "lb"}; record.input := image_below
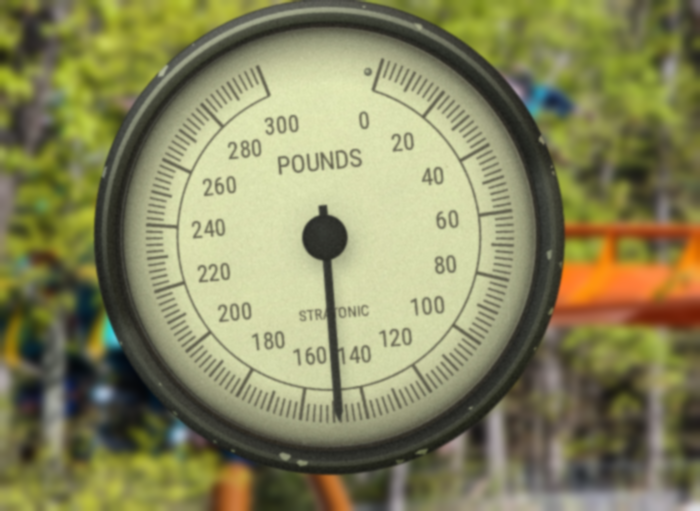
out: {"value": 148, "unit": "lb"}
